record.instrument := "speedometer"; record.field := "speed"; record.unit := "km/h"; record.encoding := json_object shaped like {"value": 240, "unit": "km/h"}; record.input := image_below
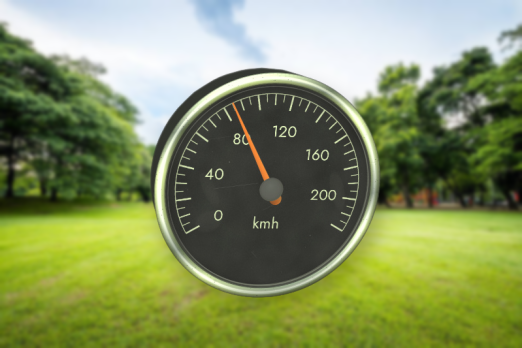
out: {"value": 85, "unit": "km/h"}
